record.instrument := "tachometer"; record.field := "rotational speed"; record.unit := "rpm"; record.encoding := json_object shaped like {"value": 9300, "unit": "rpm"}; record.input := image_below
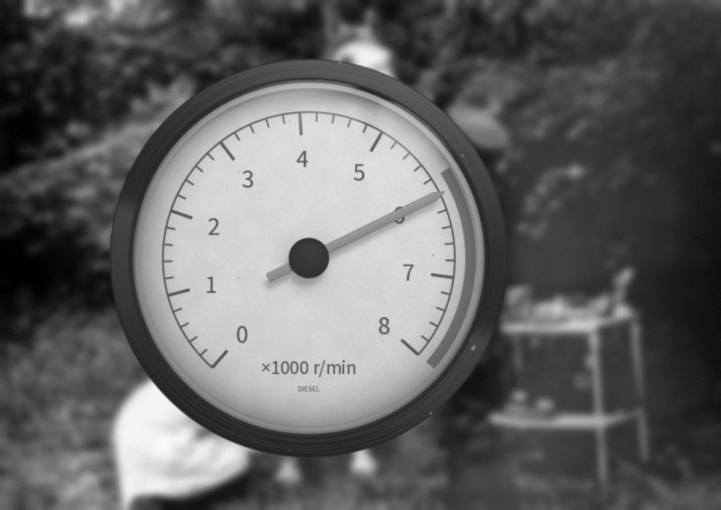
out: {"value": 6000, "unit": "rpm"}
